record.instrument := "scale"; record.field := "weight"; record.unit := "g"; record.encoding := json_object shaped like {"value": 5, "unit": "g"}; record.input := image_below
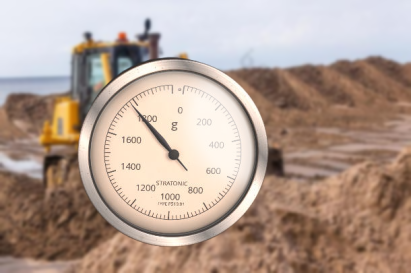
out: {"value": 1780, "unit": "g"}
